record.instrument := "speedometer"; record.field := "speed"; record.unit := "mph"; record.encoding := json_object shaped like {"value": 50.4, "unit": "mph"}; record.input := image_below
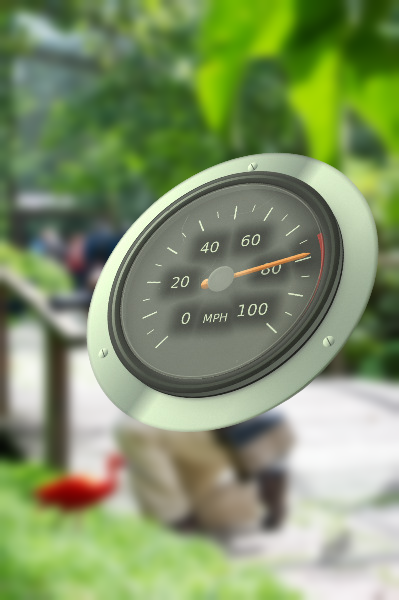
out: {"value": 80, "unit": "mph"}
